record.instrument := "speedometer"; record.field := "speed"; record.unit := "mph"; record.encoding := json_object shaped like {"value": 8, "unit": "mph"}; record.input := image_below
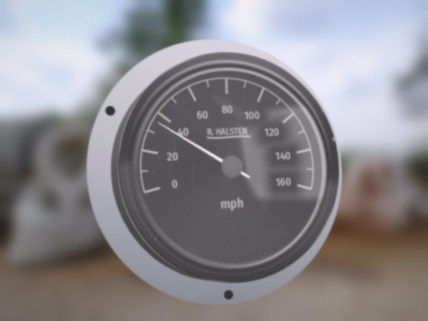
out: {"value": 35, "unit": "mph"}
